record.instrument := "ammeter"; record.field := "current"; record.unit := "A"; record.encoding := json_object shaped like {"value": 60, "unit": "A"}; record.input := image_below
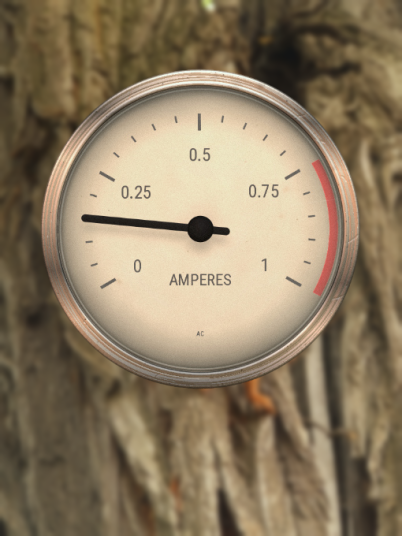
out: {"value": 0.15, "unit": "A"}
